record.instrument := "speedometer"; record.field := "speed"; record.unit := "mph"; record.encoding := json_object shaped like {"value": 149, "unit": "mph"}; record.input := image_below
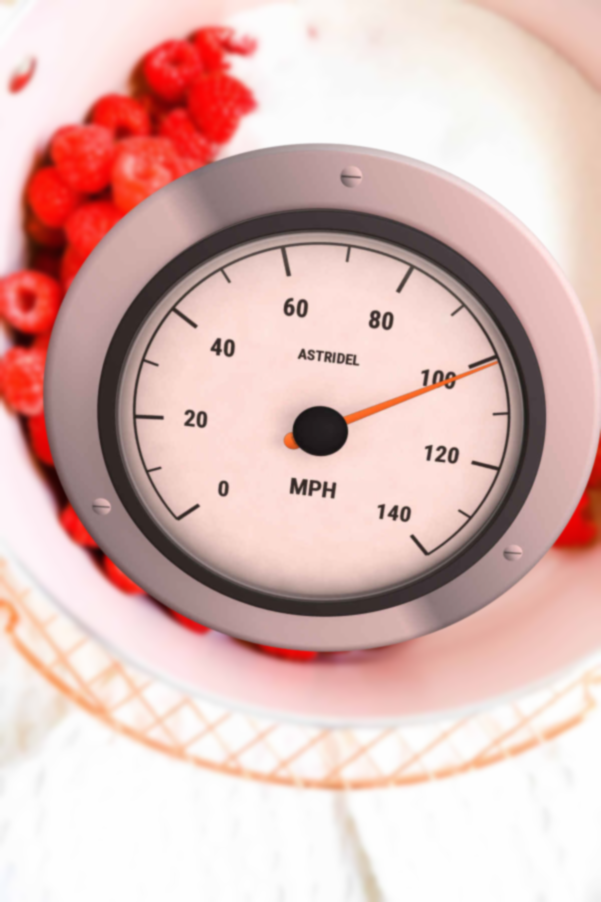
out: {"value": 100, "unit": "mph"}
